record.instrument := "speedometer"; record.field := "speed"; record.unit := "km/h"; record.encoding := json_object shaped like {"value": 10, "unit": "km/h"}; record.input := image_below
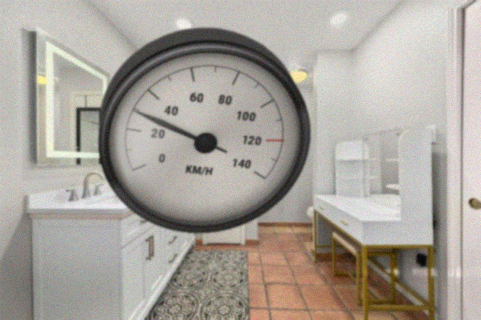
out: {"value": 30, "unit": "km/h"}
